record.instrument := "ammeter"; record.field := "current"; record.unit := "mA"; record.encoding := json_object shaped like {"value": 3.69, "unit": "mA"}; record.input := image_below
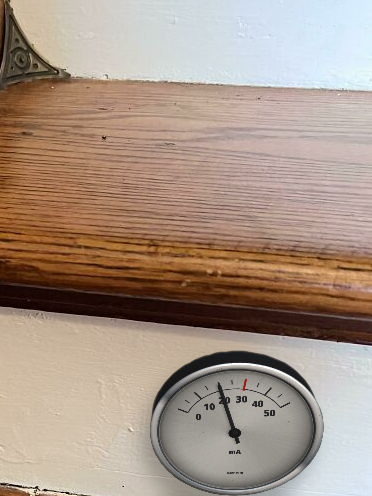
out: {"value": 20, "unit": "mA"}
